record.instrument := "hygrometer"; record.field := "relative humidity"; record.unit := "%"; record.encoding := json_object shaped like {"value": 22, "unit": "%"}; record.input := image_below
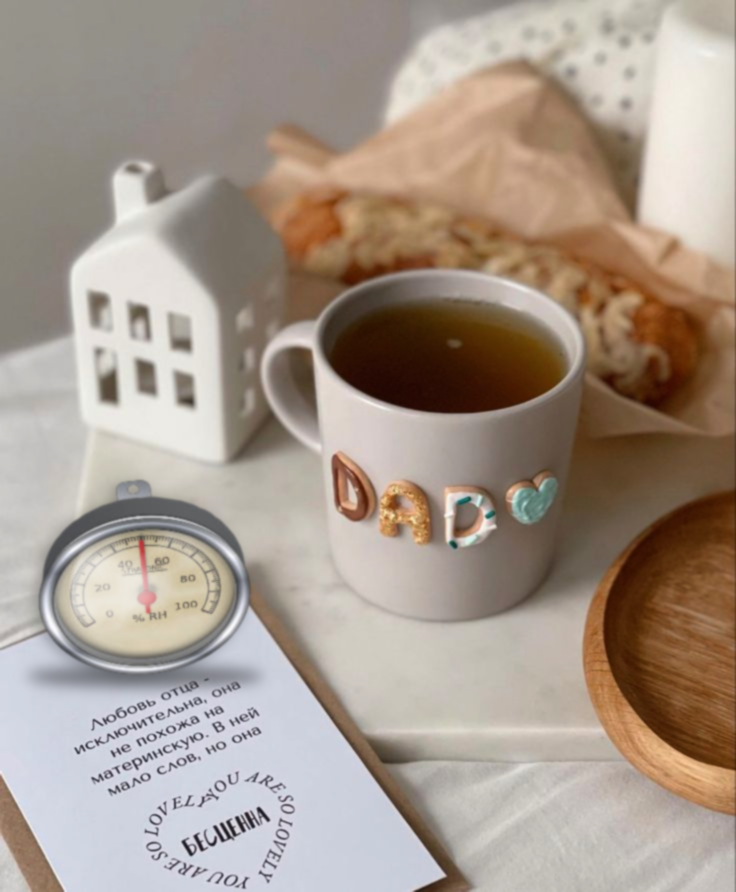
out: {"value": 50, "unit": "%"}
